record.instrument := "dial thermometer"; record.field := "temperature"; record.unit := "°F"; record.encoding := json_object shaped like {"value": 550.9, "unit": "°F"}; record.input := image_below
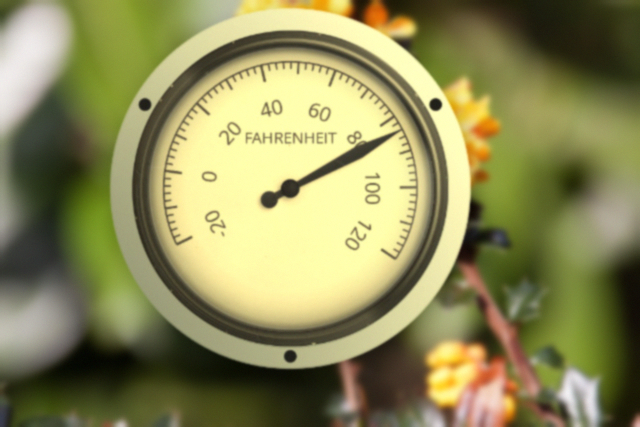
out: {"value": 84, "unit": "°F"}
